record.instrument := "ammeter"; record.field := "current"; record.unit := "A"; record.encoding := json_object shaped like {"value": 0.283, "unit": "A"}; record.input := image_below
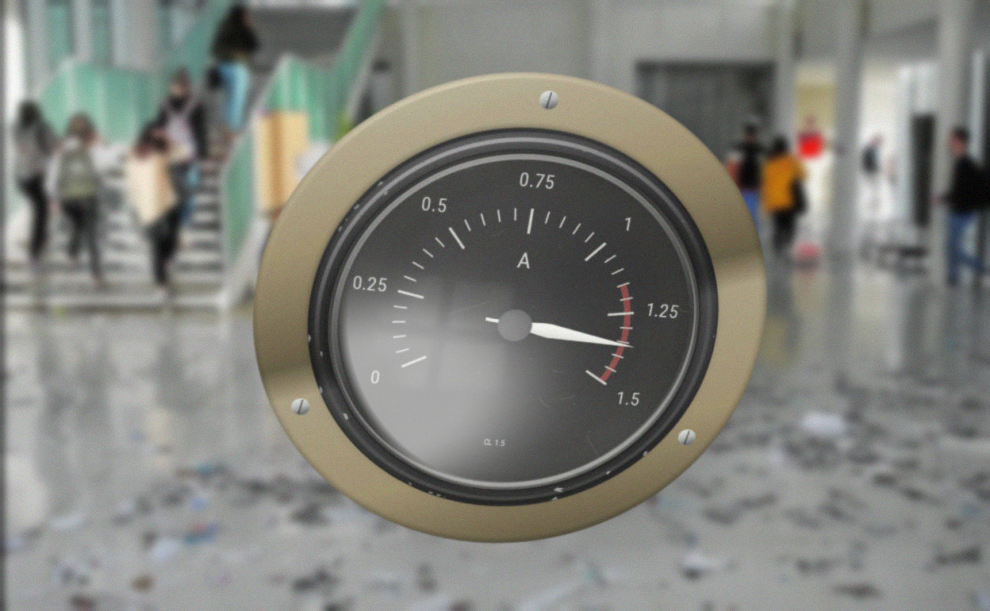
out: {"value": 1.35, "unit": "A"}
